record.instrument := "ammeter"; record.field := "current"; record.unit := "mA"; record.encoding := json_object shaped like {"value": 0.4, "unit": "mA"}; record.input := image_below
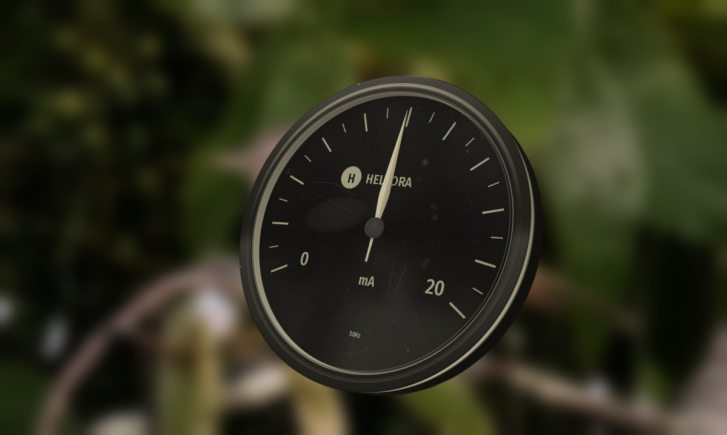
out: {"value": 10, "unit": "mA"}
